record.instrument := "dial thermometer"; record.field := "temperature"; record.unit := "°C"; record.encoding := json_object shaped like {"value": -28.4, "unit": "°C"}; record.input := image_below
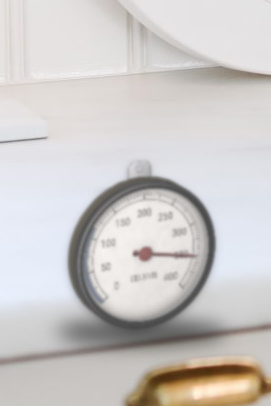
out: {"value": 350, "unit": "°C"}
